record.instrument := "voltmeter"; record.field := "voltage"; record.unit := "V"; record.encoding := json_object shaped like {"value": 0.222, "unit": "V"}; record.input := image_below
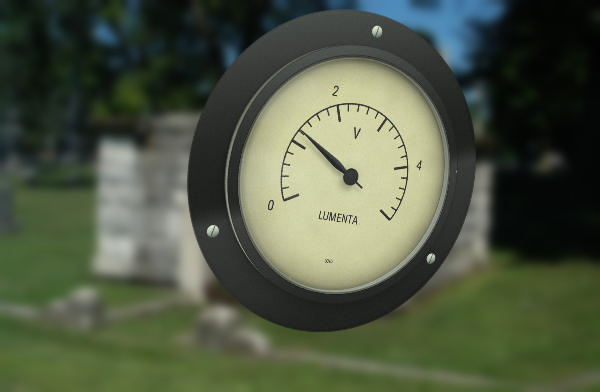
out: {"value": 1.2, "unit": "V"}
